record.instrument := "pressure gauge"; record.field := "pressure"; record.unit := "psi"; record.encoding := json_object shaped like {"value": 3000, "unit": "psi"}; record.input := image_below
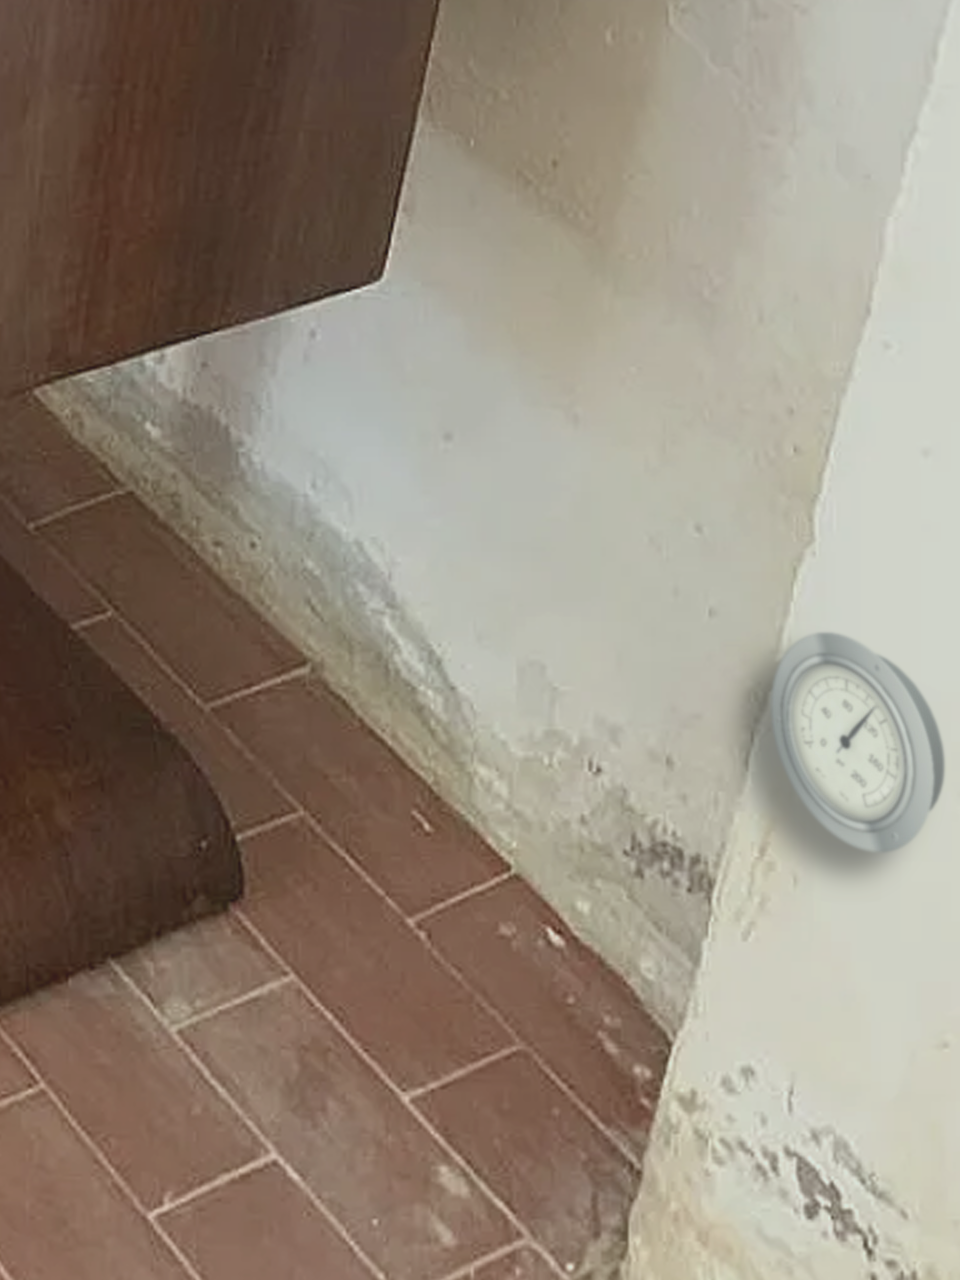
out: {"value": 110, "unit": "psi"}
